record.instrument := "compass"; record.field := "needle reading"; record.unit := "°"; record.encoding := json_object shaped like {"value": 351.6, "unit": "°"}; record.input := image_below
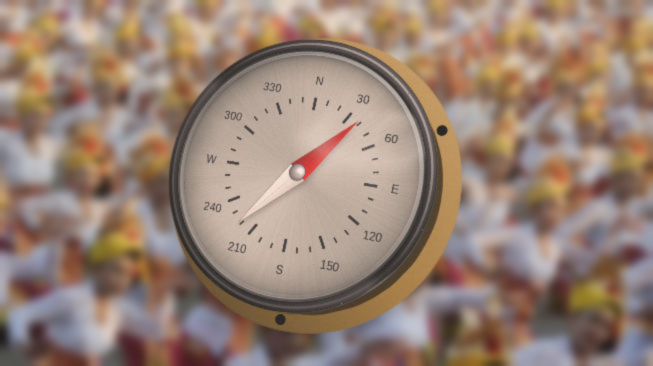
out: {"value": 40, "unit": "°"}
